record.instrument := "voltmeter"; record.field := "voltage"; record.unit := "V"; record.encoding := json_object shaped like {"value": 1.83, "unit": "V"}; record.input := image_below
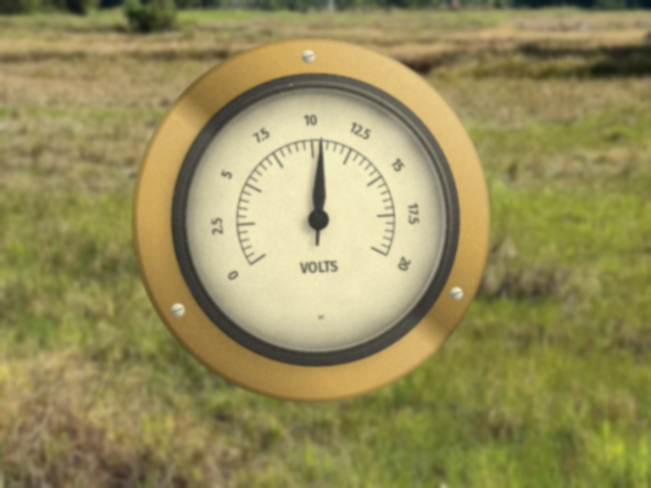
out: {"value": 10.5, "unit": "V"}
